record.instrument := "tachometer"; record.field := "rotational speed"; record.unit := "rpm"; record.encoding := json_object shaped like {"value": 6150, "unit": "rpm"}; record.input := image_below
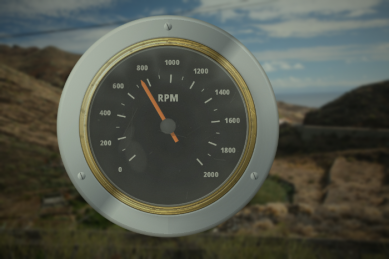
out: {"value": 750, "unit": "rpm"}
